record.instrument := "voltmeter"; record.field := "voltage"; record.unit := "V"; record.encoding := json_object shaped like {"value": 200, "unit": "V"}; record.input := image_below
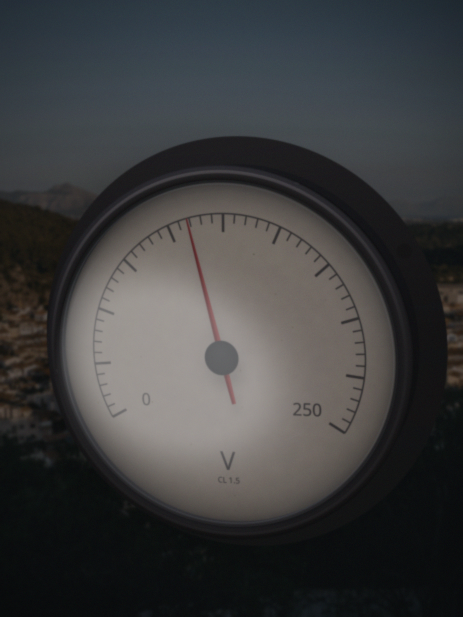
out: {"value": 110, "unit": "V"}
